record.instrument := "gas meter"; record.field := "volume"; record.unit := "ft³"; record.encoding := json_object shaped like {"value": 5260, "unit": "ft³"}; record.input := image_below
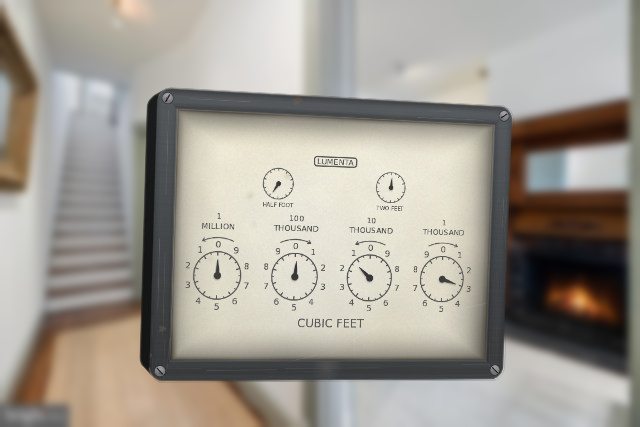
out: {"value": 1300, "unit": "ft³"}
